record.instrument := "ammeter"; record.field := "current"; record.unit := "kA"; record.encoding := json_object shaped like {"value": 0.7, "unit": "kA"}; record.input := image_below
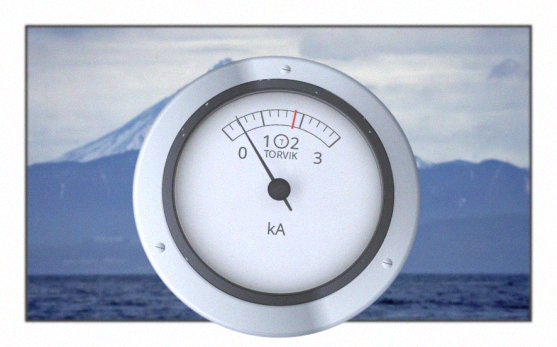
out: {"value": 0.4, "unit": "kA"}
